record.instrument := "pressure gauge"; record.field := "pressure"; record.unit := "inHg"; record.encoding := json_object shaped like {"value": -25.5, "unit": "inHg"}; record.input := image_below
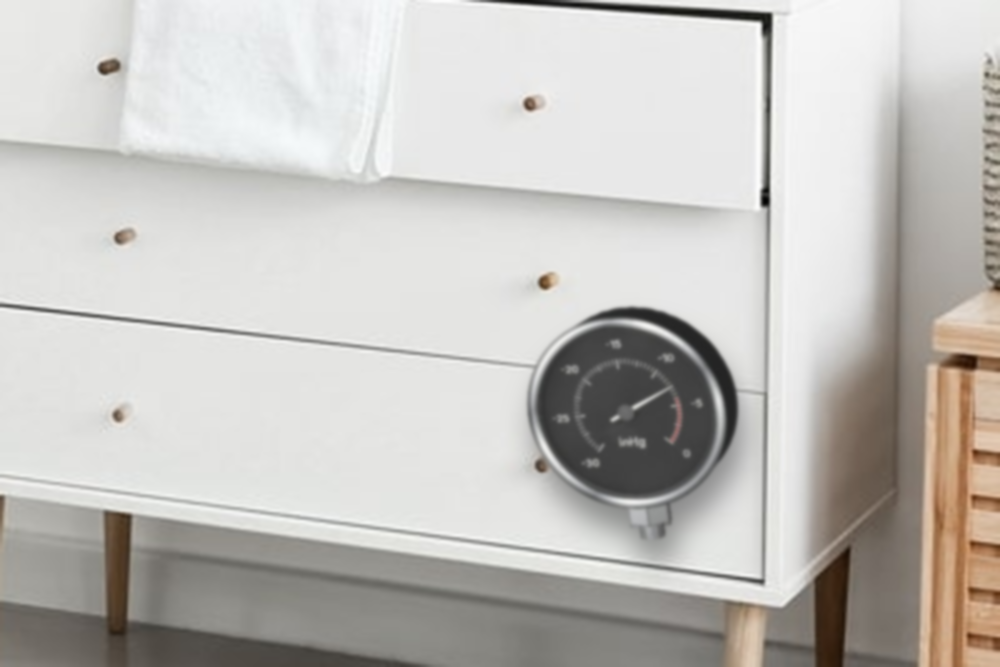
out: {"value": -7.5, "unit": "inHg"}
